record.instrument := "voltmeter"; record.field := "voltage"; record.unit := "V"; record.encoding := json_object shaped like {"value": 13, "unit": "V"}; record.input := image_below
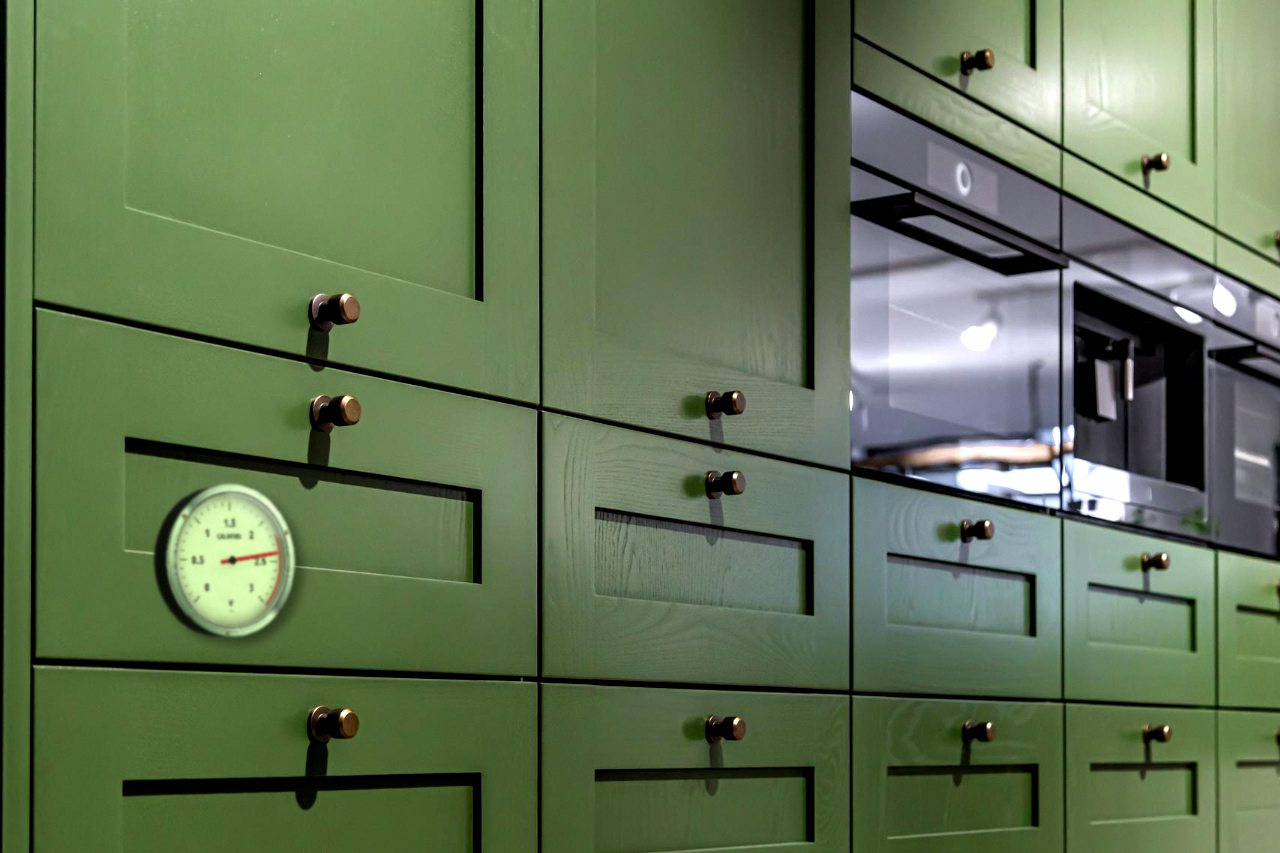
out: {"value": 2.4, "unit": "V"}
